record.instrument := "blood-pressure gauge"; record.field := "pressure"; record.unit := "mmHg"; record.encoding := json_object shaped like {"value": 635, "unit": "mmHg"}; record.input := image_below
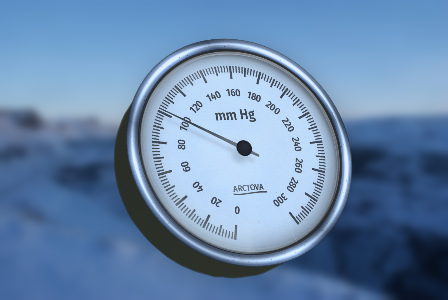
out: {"value": 100, "unit": "mmHg"}
